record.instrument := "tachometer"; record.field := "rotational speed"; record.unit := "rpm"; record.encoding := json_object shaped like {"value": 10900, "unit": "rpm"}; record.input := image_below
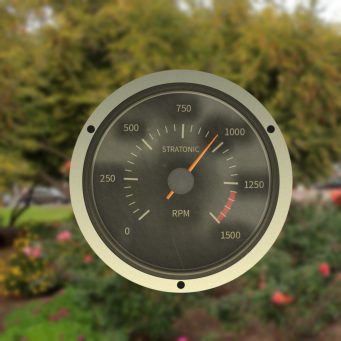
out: {"value": 950, "unit": "rpm"}
